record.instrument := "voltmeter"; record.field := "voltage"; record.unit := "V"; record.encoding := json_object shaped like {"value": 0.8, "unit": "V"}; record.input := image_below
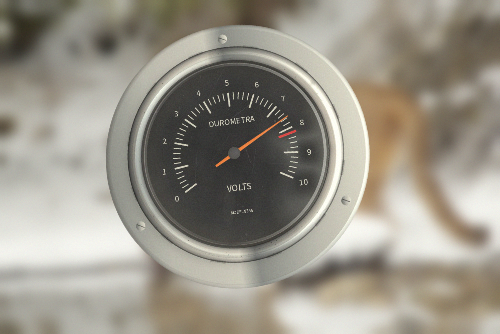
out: {"value": 7.6, "unit": "V"}
